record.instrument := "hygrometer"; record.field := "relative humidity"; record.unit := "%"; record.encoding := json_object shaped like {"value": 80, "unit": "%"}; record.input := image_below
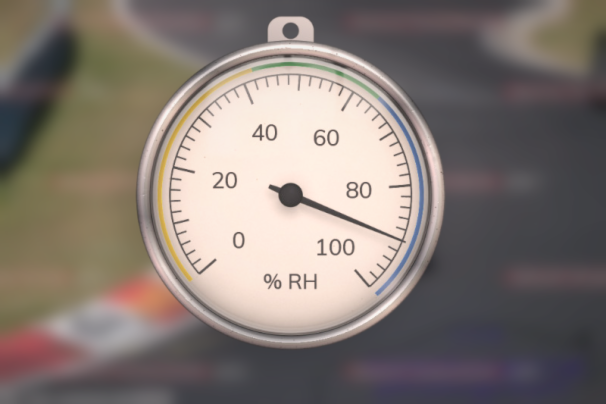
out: {"value": 90, "unit": "%"}
